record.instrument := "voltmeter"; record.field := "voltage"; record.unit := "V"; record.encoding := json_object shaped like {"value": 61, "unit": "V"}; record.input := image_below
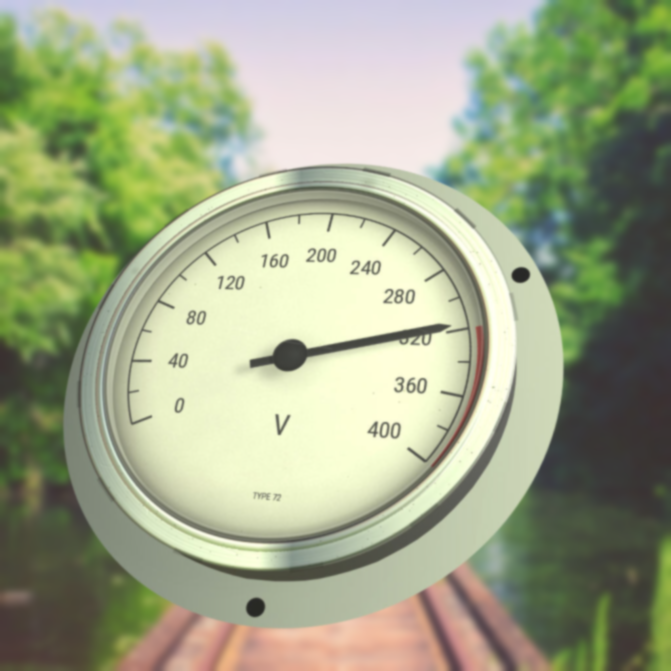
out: {"value": 320, "unit": "V"}
